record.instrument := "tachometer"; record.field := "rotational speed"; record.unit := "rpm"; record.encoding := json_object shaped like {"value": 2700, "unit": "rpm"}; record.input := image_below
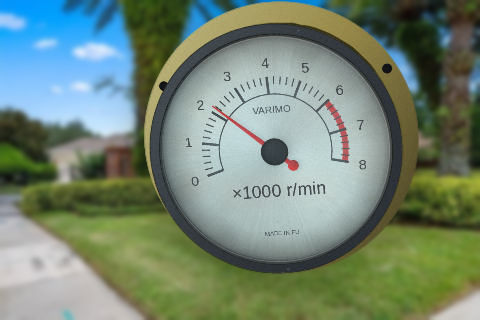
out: {"value": 2200, "unit": "rpm"}
